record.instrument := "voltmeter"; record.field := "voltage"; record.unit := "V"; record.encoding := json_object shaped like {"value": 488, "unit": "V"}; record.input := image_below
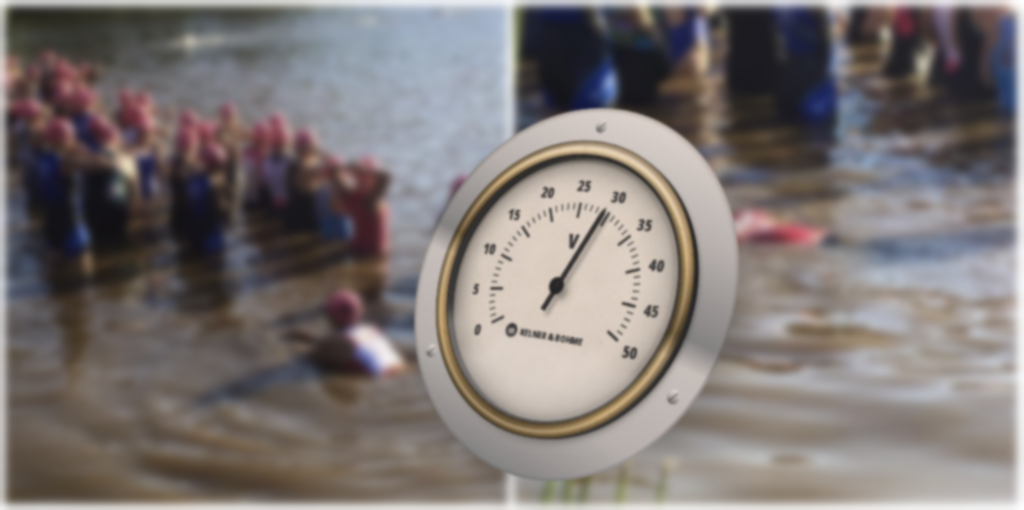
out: {"value": 30, "unit": "V"}
